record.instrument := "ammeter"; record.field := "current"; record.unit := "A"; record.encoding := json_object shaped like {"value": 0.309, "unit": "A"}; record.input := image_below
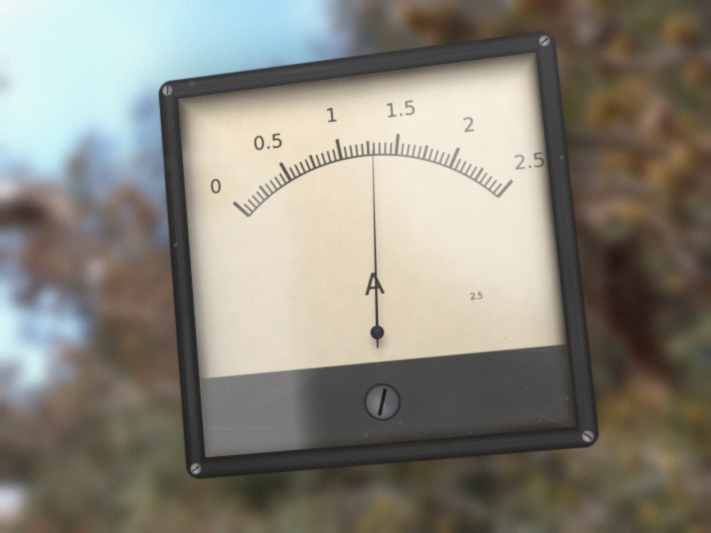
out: {"value": 1.3, "unit": "A"}
